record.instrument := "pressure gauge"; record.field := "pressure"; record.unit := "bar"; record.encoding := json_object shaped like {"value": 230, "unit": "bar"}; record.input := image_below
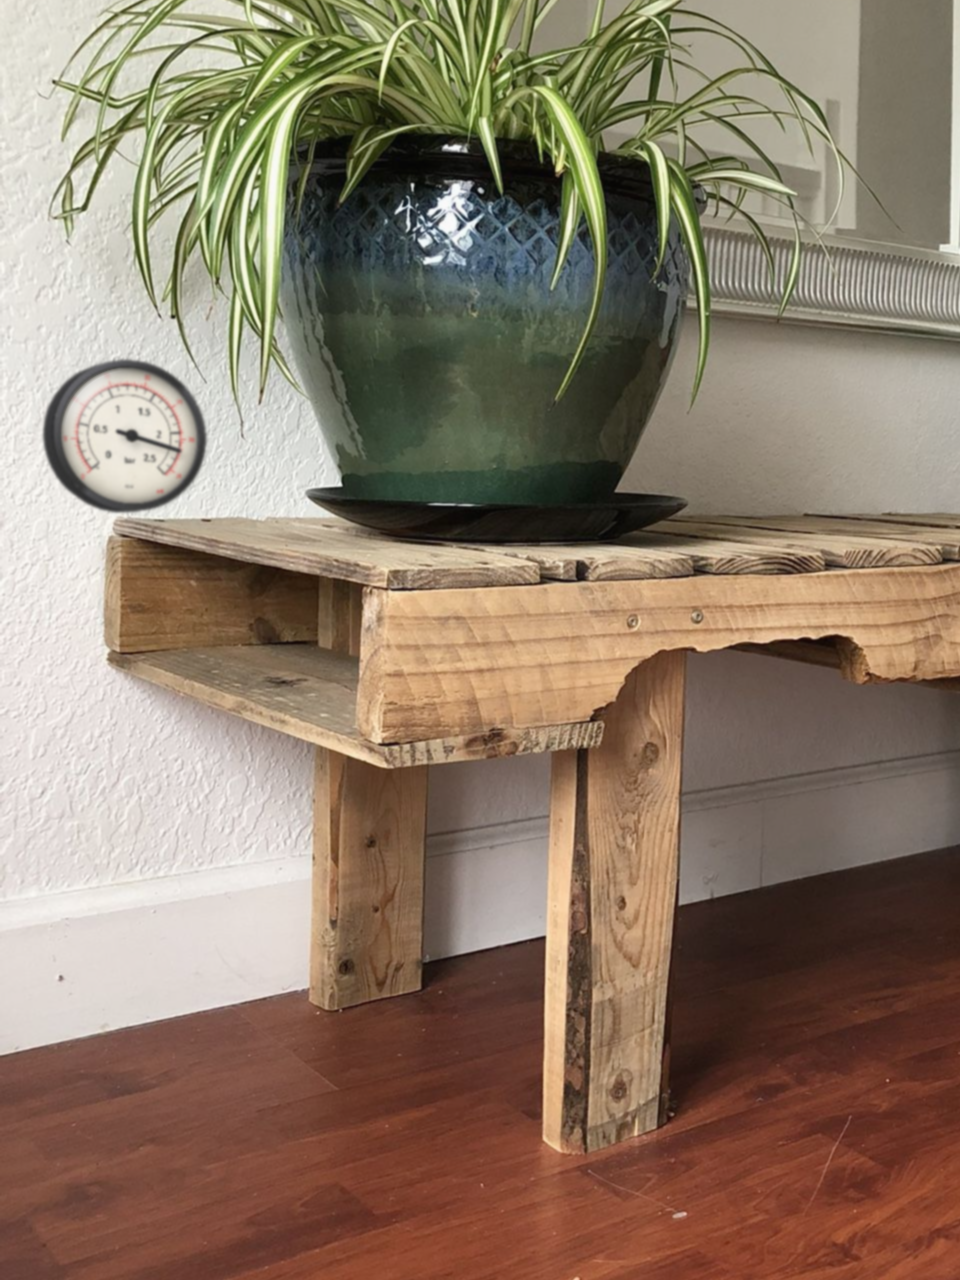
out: {"value": 2.2, "unit": "bar"}
